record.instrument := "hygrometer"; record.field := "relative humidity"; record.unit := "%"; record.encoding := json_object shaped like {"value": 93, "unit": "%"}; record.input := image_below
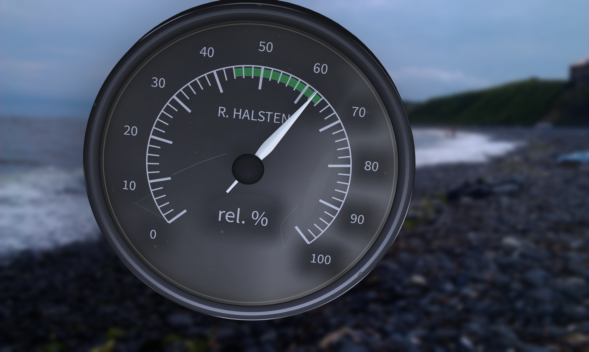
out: {"value": 62, "unit": "%"}
